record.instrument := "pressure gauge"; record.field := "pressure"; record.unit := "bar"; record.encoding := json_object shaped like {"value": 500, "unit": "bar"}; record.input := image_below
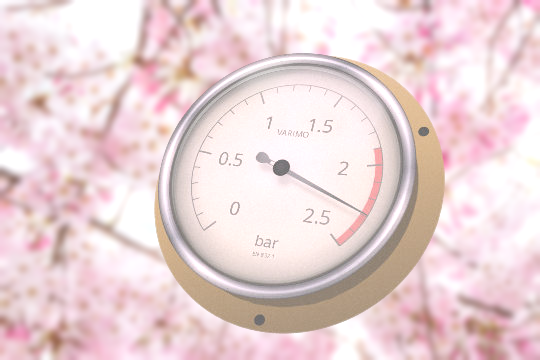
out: {"value": 2.3, "unit": "bar"}
